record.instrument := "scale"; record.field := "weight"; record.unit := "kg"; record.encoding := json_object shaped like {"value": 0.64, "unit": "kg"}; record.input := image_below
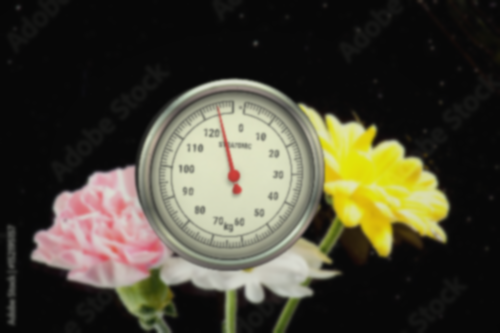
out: {"value": 125, "unit": "kg"}
